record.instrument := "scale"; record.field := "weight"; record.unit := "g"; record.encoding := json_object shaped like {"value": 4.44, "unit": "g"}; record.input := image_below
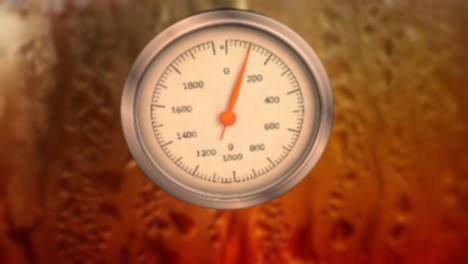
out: {"value": 100, "unit": "g"}
